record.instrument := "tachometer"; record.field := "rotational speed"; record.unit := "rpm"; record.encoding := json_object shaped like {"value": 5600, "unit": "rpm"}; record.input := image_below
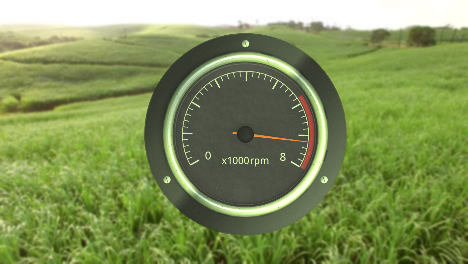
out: {"value": 7200, "unit": "rpm"}
